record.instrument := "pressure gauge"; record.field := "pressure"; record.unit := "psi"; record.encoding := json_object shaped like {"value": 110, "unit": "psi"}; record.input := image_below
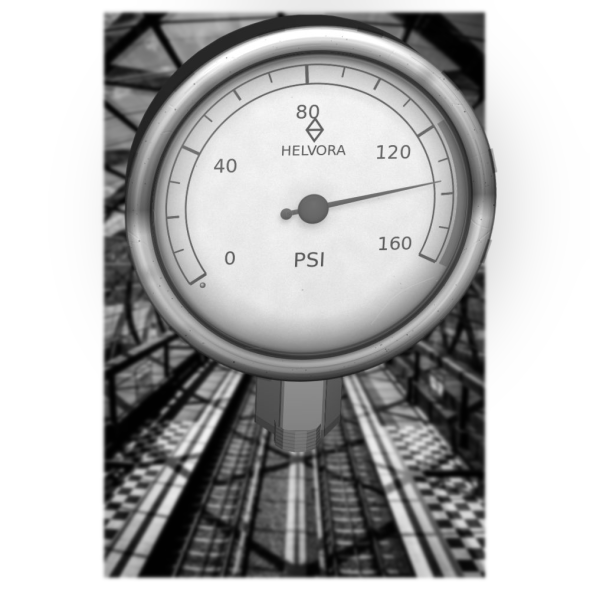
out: {"value": 135, "unit": "psi"}
